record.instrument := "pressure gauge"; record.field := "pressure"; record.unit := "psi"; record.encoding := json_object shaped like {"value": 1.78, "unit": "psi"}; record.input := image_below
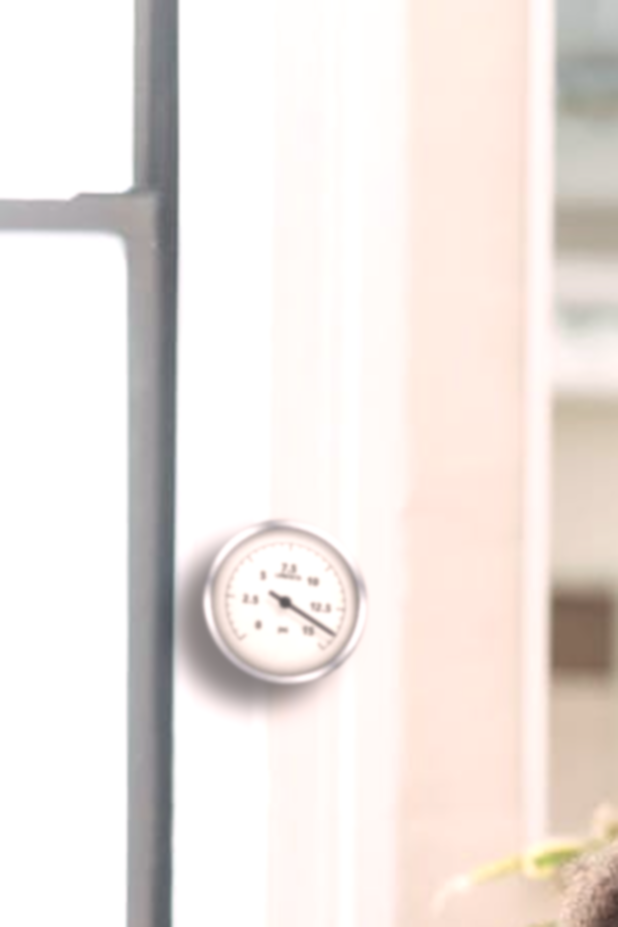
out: {"value": 14, "unit": "psi"}
